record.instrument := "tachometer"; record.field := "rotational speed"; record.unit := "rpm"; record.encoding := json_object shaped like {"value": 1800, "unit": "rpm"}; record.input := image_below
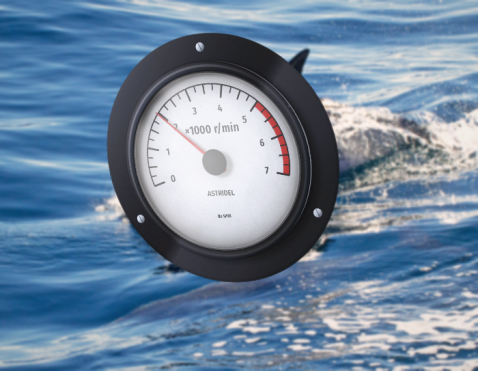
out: {"value": 2000, "unit": "rpm"}
